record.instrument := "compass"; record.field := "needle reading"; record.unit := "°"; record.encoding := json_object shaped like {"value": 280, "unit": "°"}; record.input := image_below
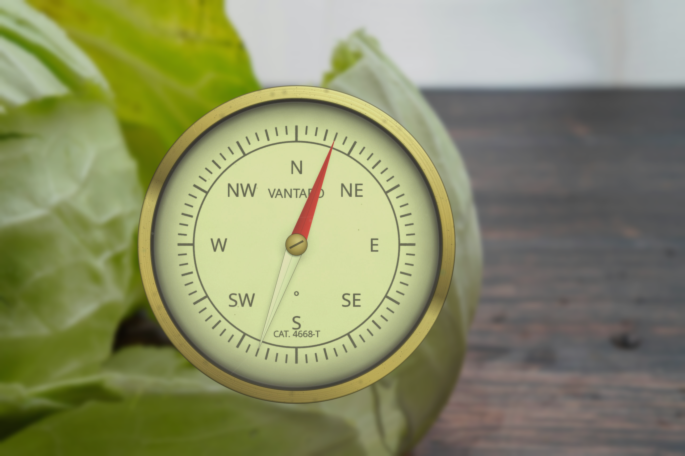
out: {"value": 20, "unit": "°"}
